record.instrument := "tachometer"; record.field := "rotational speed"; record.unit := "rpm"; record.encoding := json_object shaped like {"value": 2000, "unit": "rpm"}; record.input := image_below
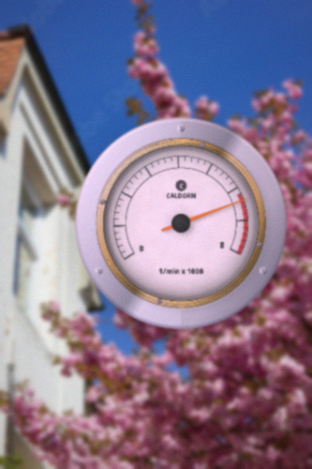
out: {"value": 6400, "unit": "rpm"}
